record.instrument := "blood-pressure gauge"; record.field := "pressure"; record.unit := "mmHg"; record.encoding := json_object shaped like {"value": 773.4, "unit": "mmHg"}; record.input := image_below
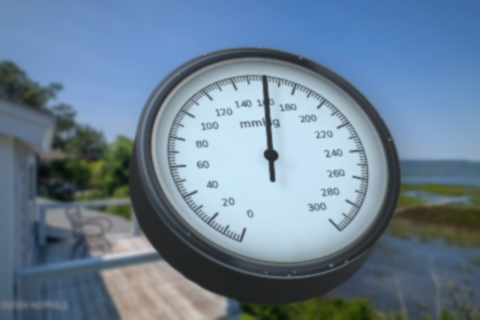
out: {"value": 160, "unit": "mmHg"}
